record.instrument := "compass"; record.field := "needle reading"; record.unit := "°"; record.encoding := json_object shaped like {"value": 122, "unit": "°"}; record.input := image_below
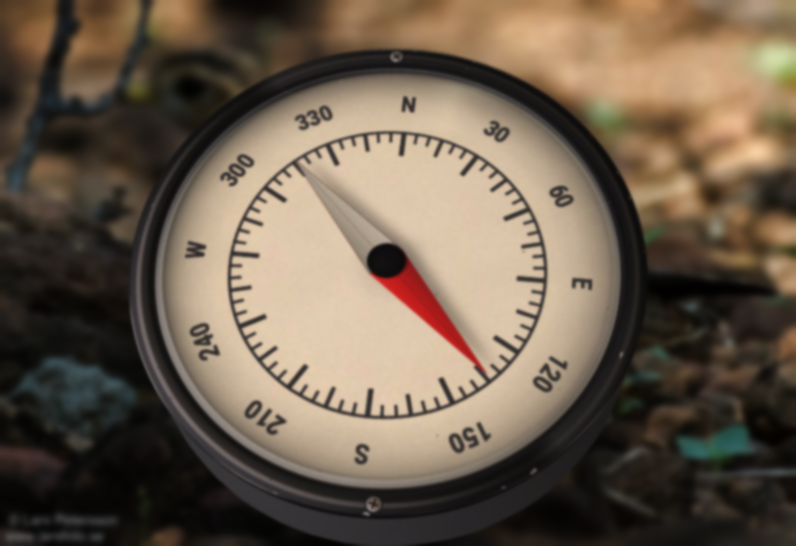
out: {"value": 135, "unit": "°"}
